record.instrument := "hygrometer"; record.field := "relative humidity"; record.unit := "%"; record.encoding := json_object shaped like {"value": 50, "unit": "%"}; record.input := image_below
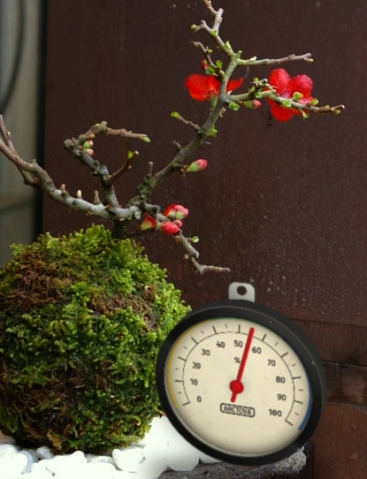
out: {"value": 55, "unit": "%"}
